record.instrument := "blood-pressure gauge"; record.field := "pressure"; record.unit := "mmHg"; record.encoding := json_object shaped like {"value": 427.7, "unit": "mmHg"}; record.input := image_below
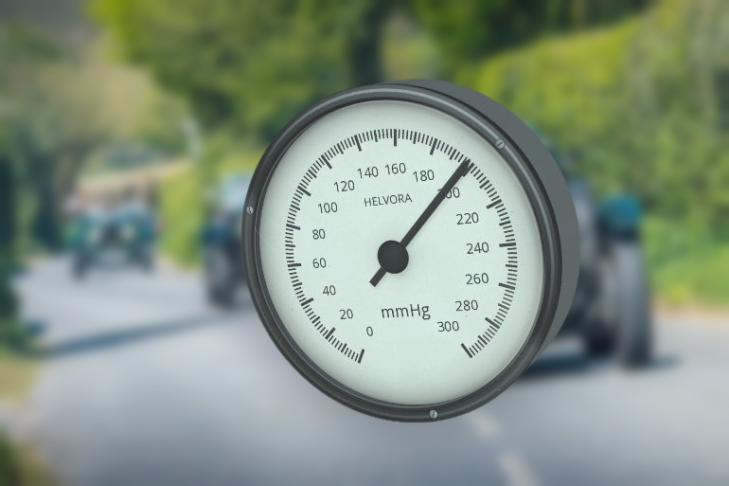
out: {"value": 198, "unit": "mmHg"}
